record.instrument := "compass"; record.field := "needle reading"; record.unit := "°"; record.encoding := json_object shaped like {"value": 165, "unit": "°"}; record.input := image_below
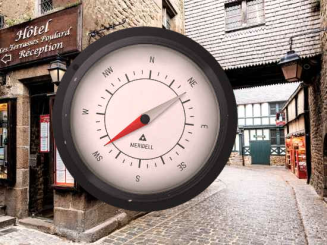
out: {"value": 230, "unit": "°"}
